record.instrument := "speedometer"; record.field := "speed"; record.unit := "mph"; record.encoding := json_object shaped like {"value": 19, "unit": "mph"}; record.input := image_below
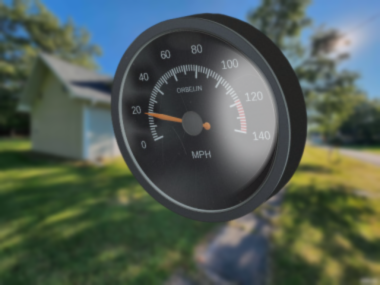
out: {"value": 20, "unit": "mph"}
